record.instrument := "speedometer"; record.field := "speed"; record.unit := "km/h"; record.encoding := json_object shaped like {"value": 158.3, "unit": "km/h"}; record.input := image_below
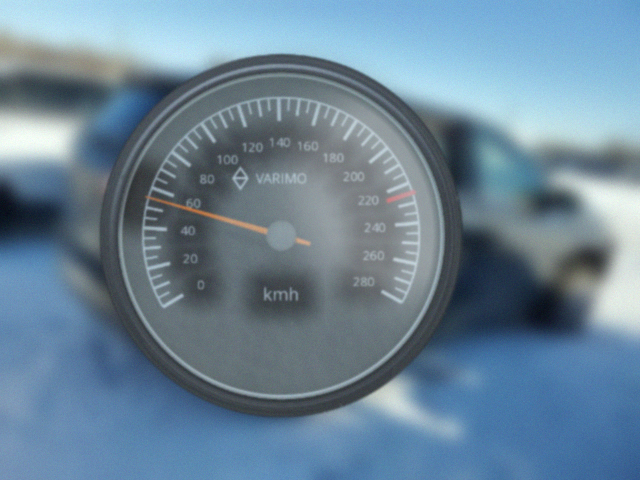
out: {"value": 55, "unit": "km/h"}
